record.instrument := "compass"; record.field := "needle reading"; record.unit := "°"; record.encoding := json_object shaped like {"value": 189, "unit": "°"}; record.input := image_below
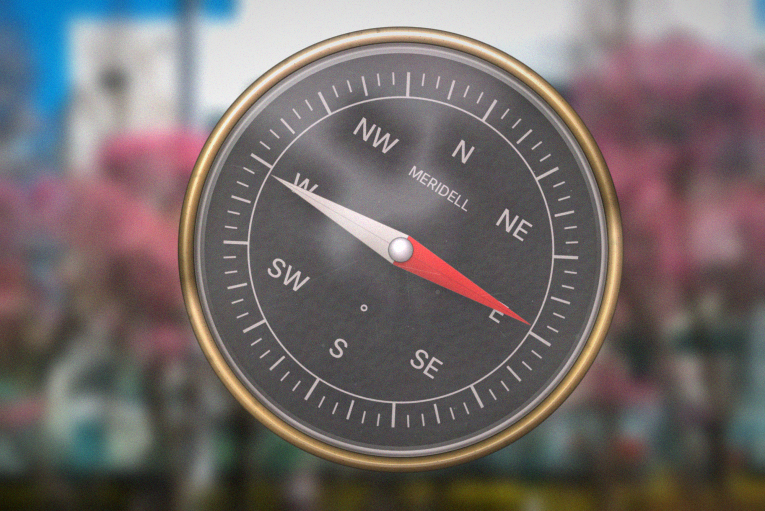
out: {"value": 87.5, "unit": "°"}
